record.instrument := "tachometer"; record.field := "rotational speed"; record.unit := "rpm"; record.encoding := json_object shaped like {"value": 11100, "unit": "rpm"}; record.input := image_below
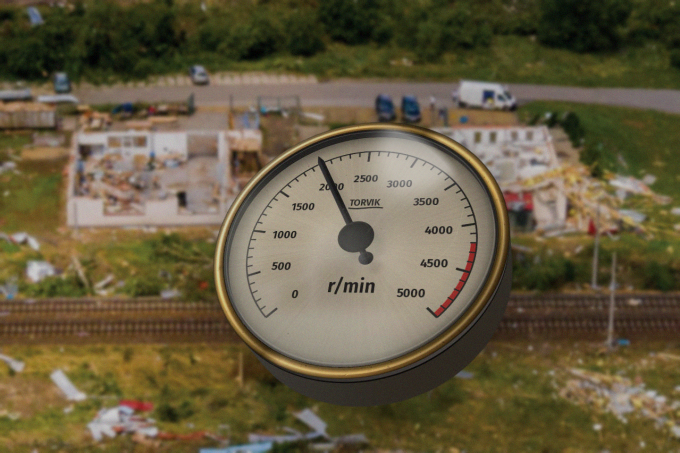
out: {"value": 2000, "unit": "rpm"}
